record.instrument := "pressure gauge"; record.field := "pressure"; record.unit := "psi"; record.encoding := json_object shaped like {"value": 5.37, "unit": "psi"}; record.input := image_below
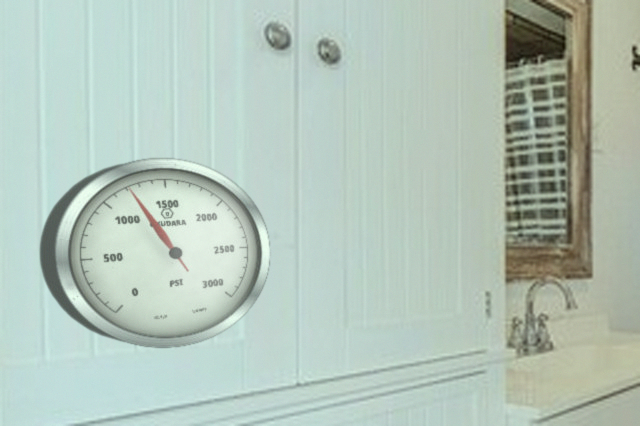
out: {"value": 1200, "unit": "psi"}
